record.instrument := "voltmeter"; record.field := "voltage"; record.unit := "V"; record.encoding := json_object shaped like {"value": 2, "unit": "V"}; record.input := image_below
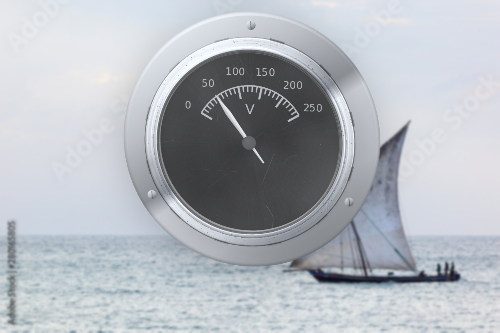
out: {"value": 50, "unit": "V"}
